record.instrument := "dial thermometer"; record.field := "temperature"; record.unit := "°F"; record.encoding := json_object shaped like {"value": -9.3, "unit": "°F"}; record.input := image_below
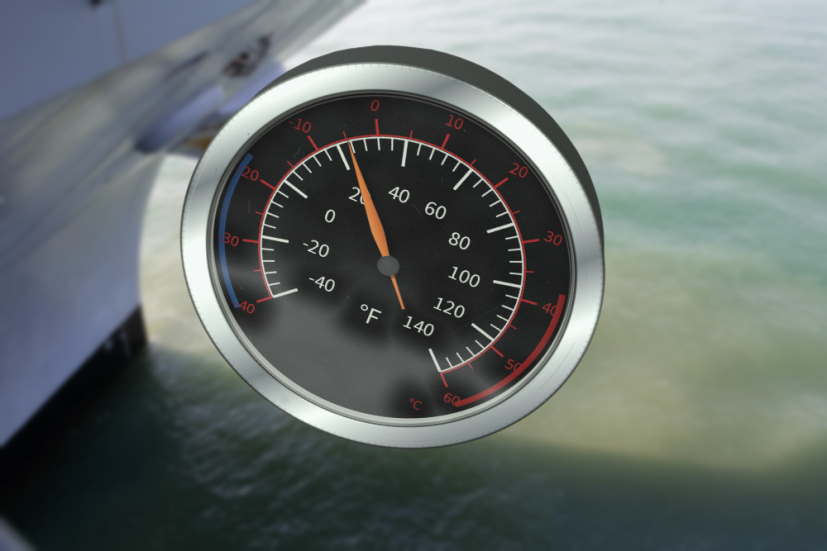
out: {"value": 24, "unit": "°F"}
